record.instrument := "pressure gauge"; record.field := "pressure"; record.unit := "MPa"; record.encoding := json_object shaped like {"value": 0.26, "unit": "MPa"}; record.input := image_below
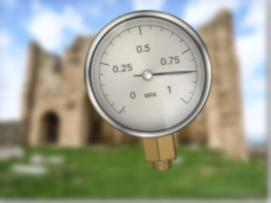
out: {"value": 0.85, "unit": "MPa"}
